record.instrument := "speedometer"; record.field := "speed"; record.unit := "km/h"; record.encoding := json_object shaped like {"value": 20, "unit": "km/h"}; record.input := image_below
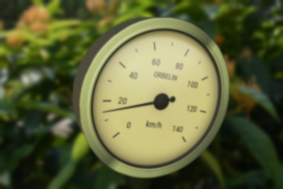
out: {"value": 15, "unit": "km/h"}
